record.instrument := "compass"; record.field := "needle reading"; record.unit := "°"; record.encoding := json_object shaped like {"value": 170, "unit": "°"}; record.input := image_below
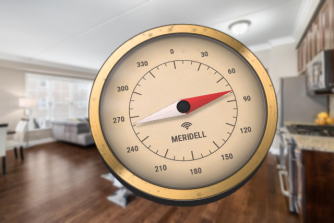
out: {"value": 80, "unit": "°"}
